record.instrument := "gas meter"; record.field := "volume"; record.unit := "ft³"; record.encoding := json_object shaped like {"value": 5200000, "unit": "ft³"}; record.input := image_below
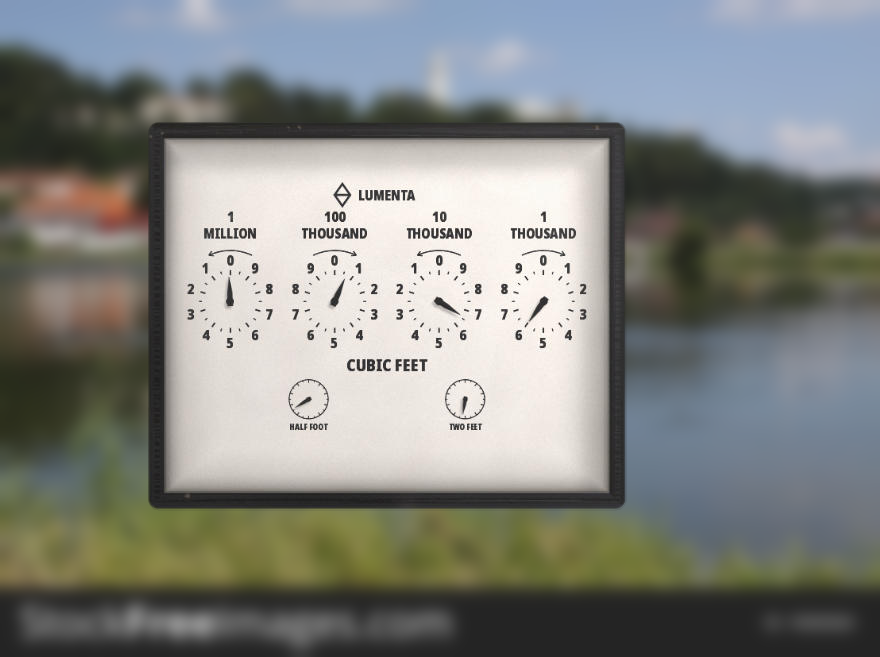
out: {"value": 6600, "unit": "ft³"}
